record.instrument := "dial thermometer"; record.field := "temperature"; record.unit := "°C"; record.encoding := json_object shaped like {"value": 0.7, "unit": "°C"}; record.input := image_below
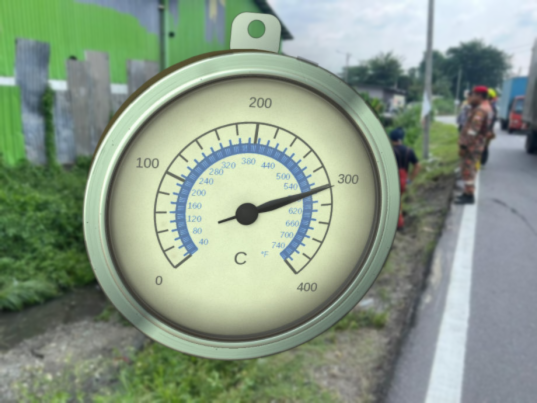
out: {"value": 300, "unit": "°C"}
